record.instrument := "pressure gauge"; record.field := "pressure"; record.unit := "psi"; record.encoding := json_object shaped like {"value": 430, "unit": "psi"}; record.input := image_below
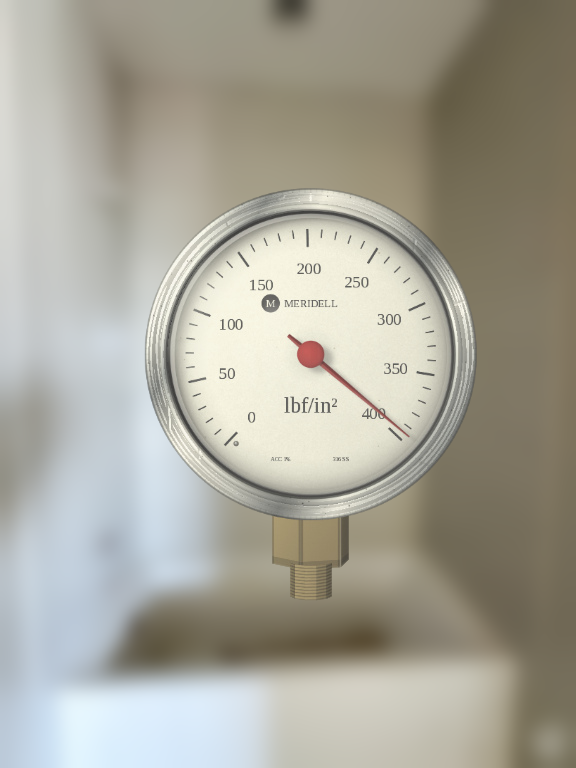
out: {"value": 395, "unit": "psi"}
